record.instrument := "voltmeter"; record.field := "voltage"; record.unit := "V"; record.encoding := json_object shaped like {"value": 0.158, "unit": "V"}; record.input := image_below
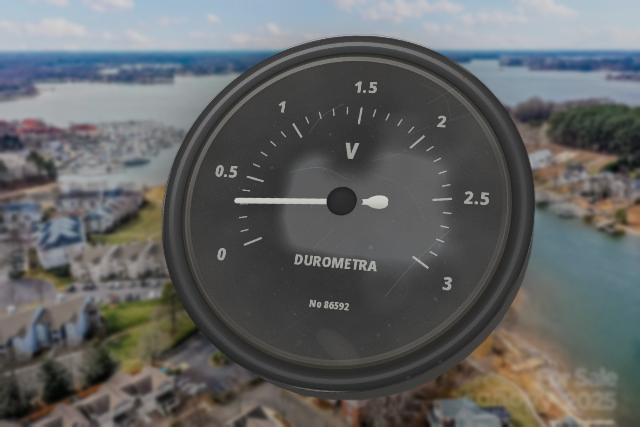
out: {"value": 0.3, "unit": "V"}
